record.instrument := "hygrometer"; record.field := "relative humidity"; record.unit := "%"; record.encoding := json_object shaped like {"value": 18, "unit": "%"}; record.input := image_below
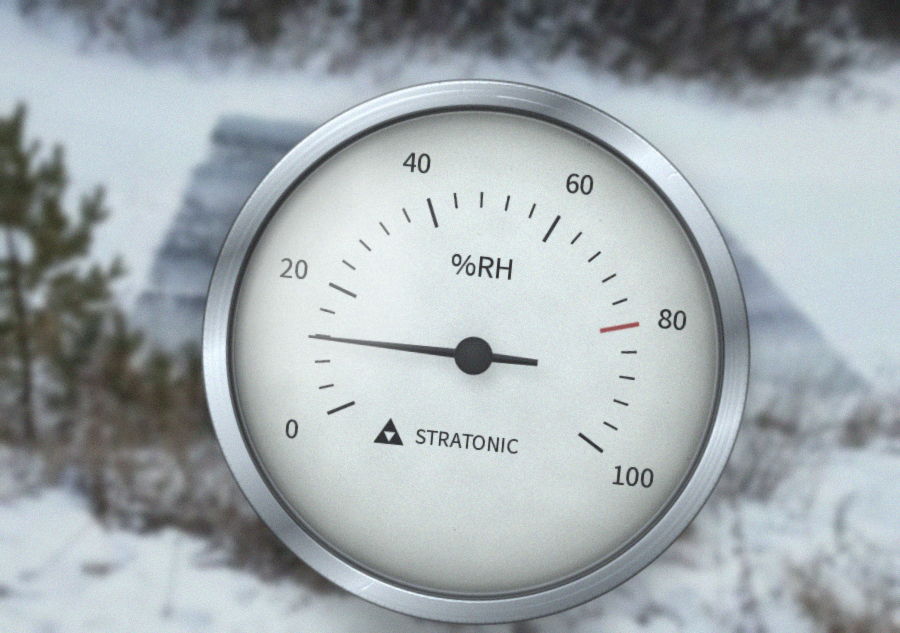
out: {"value": 12, "unit": "%"}
